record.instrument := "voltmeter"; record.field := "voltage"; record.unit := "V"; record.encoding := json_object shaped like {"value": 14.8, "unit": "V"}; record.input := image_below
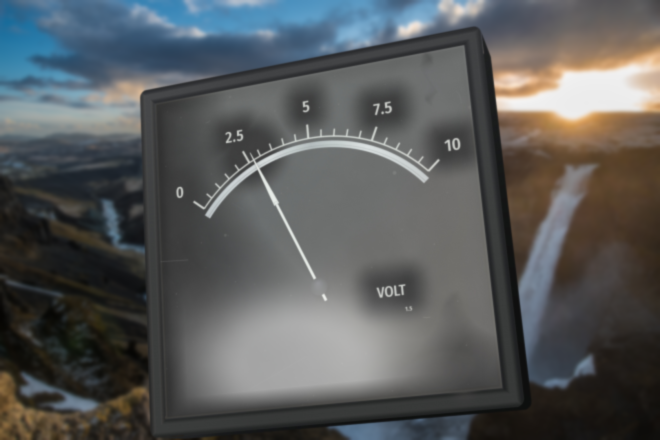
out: {"value": 2.75, "unit": "V"}
